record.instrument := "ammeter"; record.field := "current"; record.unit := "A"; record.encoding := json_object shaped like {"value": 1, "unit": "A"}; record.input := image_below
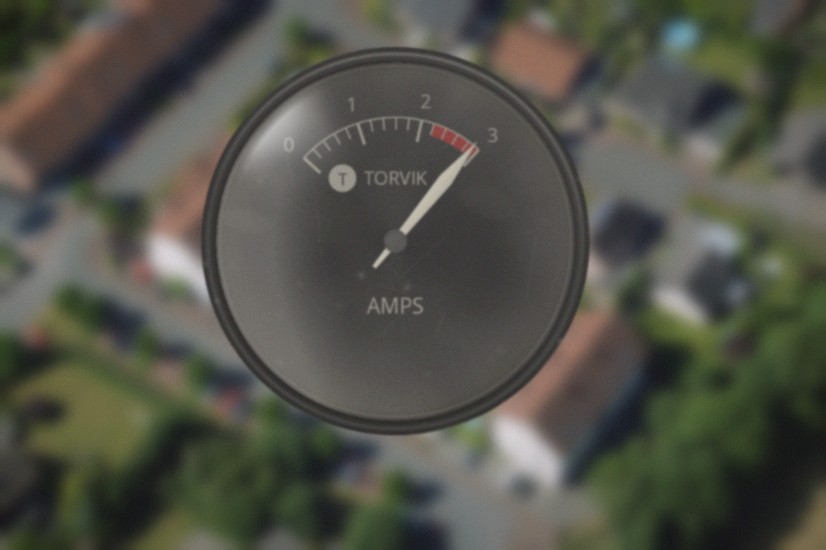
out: {"value": 2.9, "unit": "A"}
